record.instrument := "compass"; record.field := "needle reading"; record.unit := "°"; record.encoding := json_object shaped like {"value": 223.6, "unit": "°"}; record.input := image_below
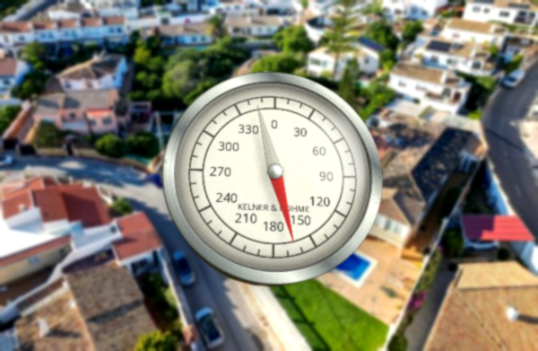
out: {"value": 165, "unit": "°"}
